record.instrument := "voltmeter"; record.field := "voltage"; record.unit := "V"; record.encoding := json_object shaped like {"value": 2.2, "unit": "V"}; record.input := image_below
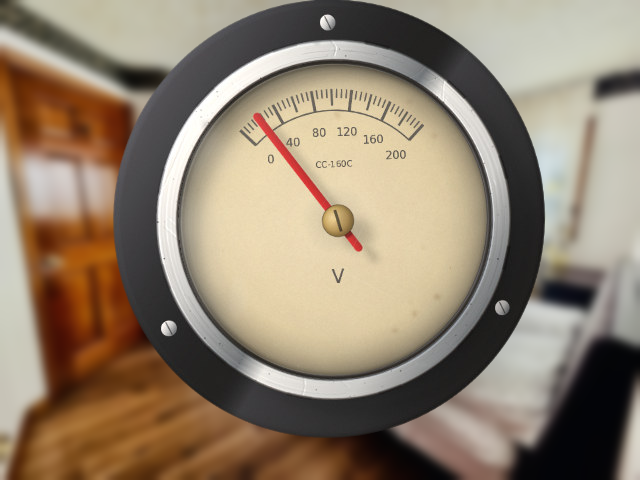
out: {"value": 20, "unit": "V"}
